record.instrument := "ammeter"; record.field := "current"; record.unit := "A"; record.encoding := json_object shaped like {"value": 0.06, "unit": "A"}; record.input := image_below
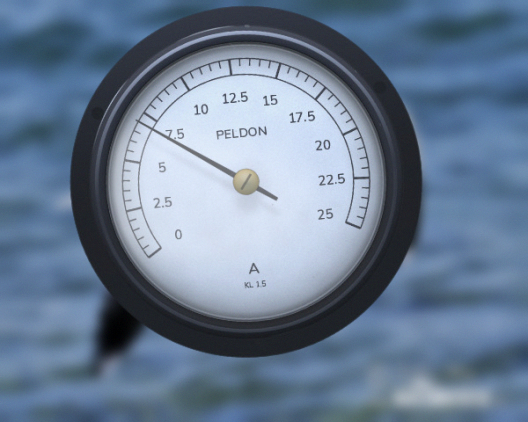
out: {"value": 7, "unit": "A"}
